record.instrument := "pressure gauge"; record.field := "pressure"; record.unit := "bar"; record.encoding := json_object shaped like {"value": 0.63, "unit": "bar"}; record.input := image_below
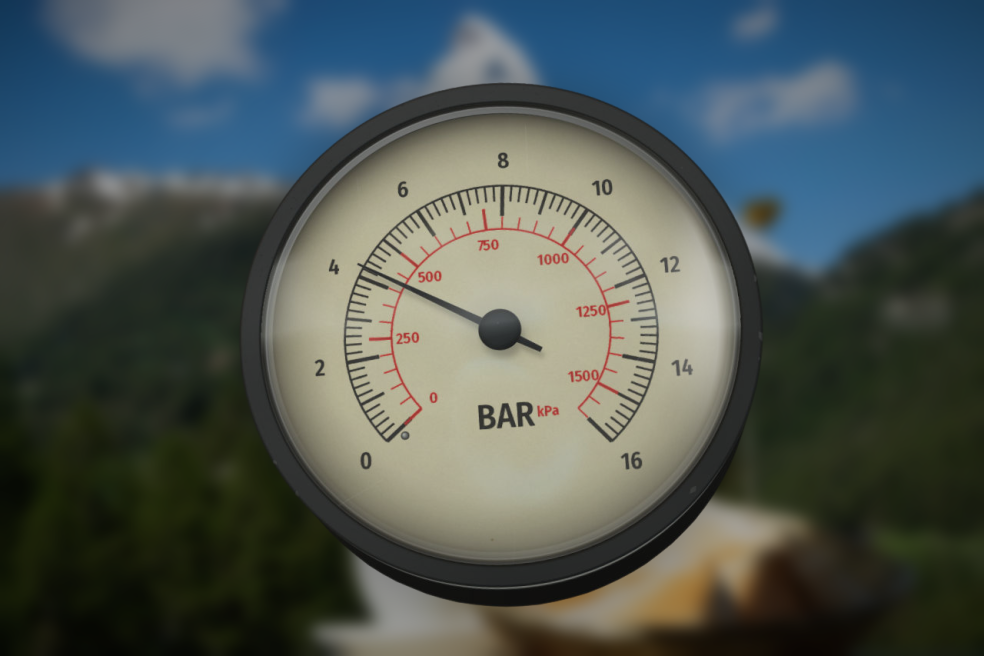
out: {"value": 4.2, "unit": "bar"}
